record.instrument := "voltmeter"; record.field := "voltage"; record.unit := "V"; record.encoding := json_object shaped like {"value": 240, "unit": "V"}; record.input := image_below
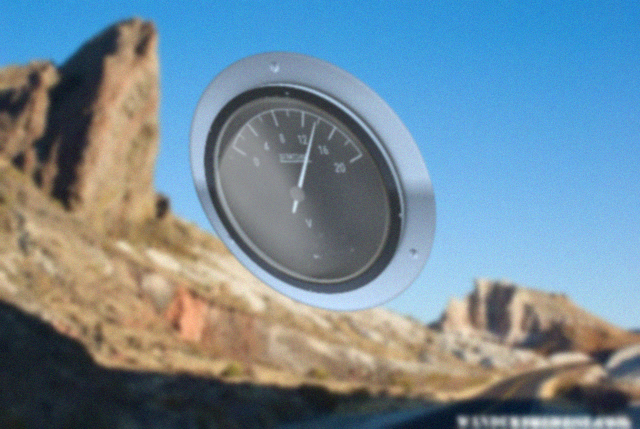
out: {"value": 14, "unit": "V"}
